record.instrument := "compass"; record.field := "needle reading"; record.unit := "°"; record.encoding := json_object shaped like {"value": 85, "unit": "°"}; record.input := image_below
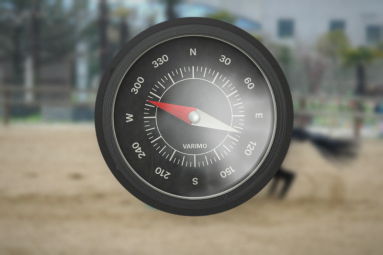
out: {"value": 290, "unit": "°"}
